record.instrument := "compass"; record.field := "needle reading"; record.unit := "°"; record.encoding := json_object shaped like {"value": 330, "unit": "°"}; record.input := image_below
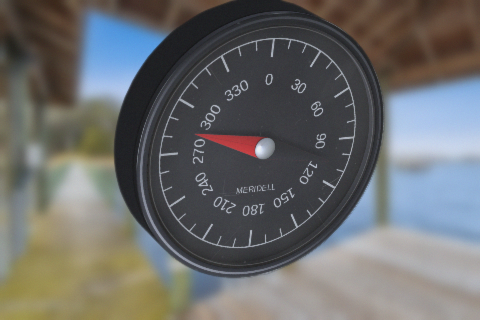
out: {"value": 285, "unit": "°"}
